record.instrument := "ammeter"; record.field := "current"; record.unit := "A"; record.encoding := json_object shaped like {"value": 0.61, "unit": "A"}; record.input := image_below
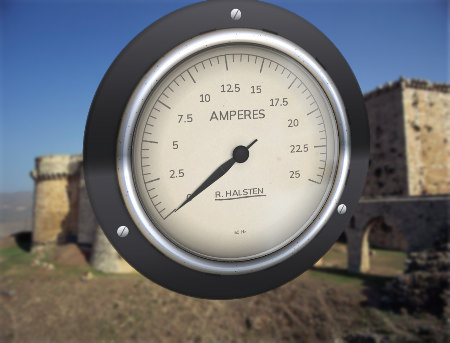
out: {"value": 0, "unit": "A"}
